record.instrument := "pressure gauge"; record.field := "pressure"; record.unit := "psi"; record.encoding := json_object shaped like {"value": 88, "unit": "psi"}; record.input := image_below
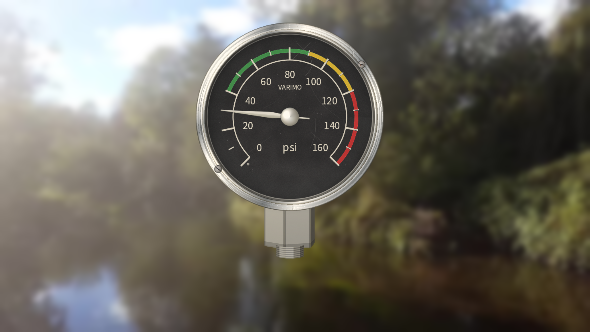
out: {"value": 30, "unit": "psi"}
